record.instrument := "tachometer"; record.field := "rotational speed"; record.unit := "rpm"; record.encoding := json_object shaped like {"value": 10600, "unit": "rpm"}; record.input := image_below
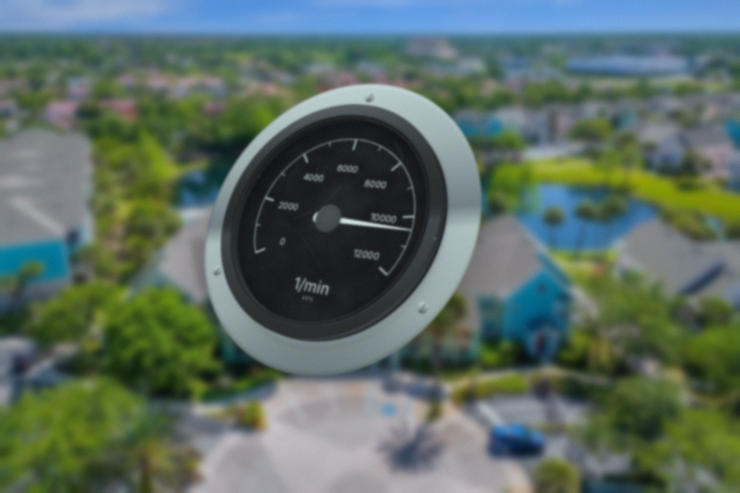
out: {"value": 10500, "unit": "rpm"}
